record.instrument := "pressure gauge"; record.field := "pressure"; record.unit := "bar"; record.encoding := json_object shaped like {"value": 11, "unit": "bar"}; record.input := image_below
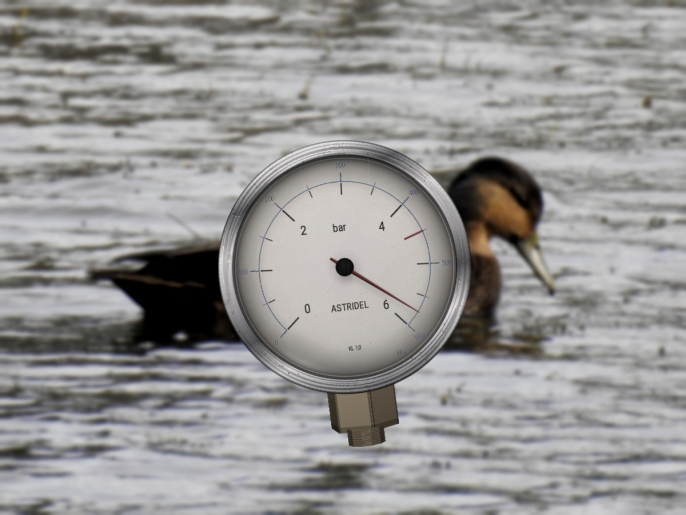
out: {"value": 5.75, "unit": "bar"}
